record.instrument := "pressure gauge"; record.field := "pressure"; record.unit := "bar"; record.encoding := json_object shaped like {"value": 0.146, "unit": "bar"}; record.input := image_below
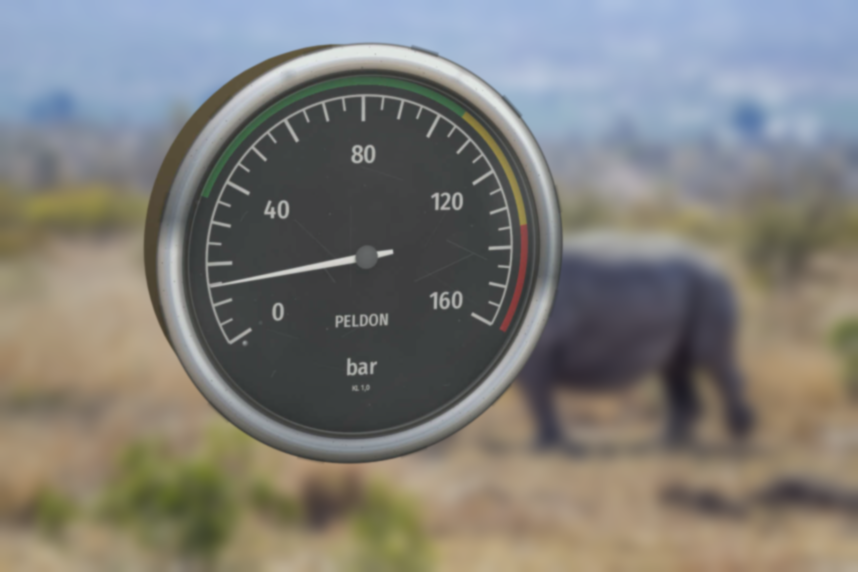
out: {"value": 15, "unit": "bar"}
